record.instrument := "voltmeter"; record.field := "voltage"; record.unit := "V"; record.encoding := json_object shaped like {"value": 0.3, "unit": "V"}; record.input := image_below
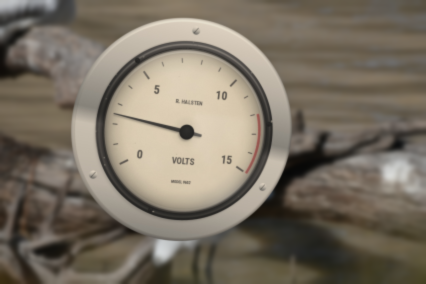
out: {"value": 2.5, "unit": "V"}
